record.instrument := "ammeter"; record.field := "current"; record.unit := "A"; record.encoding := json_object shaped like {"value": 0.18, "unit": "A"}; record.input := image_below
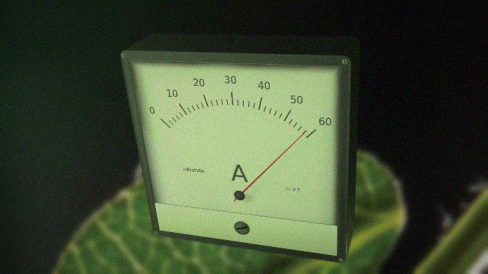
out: {"value": 58, "unit": "A"}
